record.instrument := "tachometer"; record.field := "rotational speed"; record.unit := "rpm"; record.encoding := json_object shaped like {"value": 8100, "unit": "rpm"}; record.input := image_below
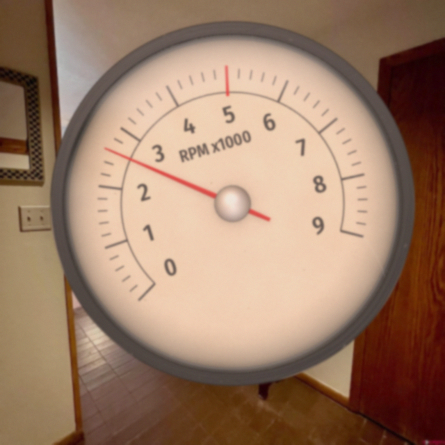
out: {"value": 2600, "unit": "rpm"}
